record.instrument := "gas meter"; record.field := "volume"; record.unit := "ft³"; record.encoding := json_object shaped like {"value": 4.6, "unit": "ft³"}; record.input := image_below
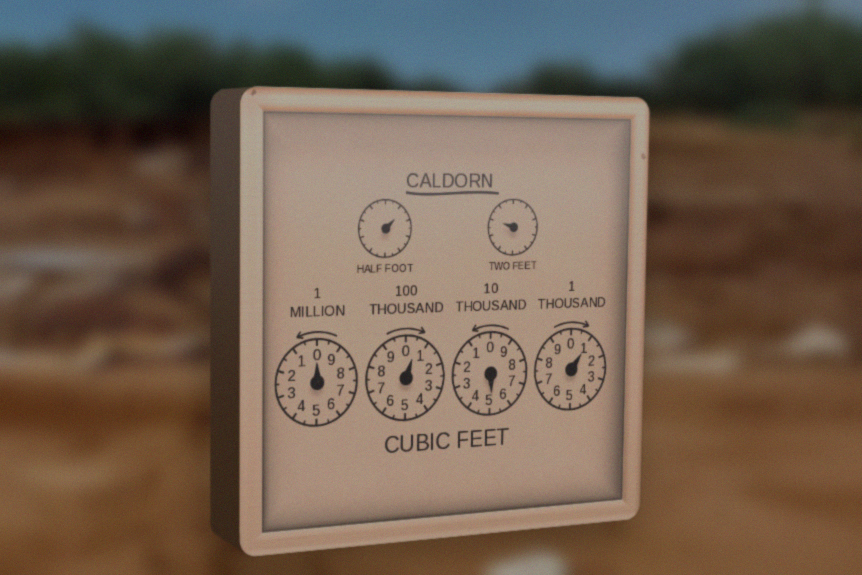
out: {"value": 5100, "unit": "ft³"}
